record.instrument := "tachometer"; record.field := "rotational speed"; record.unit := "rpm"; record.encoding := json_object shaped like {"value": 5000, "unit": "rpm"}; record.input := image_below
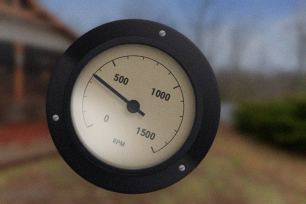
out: {"value": 350, "unit": "rpm"}
